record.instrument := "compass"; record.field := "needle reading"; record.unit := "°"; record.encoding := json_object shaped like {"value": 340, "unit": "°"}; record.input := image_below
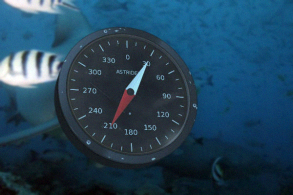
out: {"value": 210, "unit": "°"}
